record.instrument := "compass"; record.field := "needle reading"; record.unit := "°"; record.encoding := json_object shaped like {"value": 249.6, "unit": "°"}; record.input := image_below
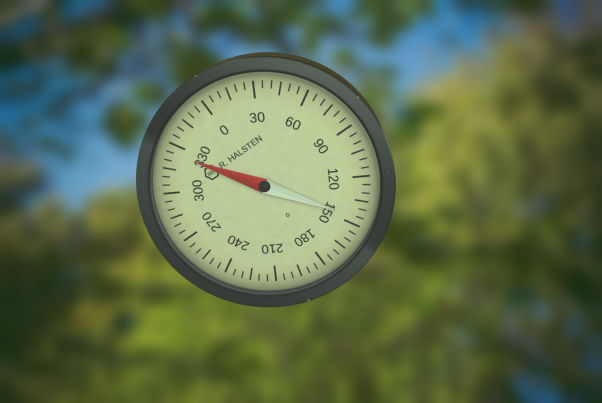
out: {"value": 325, "unit": "°"}
